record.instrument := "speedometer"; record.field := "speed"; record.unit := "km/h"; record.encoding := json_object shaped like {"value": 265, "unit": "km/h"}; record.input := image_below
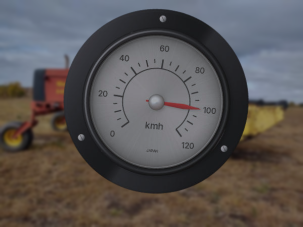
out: {"value": 100, "unit": "km/h"}
